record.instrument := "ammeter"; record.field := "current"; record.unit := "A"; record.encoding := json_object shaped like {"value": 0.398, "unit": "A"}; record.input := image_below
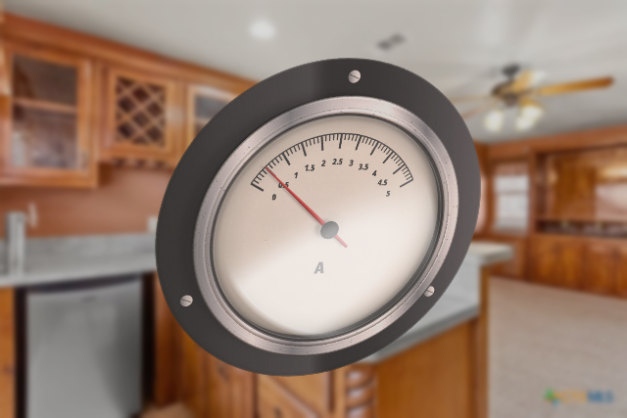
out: {"value": 0.5, "unit": "A"}
